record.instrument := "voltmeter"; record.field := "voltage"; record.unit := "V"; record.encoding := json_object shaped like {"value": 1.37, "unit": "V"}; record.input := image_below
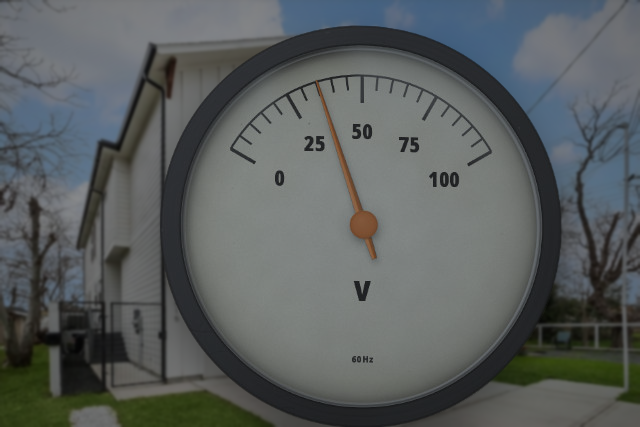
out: {"value": 35, "unit": "V"}
